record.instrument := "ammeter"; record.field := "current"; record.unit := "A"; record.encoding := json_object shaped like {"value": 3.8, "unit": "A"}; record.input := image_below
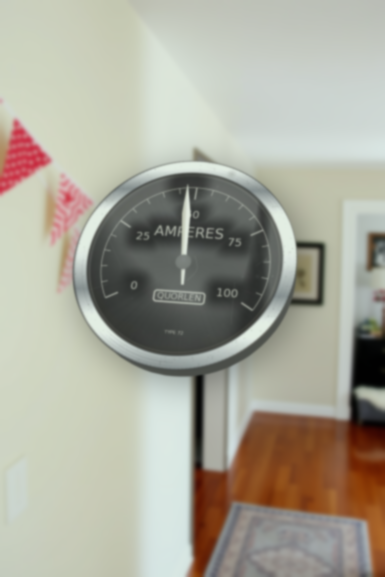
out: {"value": 47.5, "unit": "A"}
